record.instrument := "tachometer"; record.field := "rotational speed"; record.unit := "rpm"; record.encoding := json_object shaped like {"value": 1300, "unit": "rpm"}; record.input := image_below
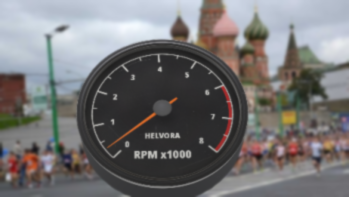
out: {"value": 250, "unit": "rpm"}
